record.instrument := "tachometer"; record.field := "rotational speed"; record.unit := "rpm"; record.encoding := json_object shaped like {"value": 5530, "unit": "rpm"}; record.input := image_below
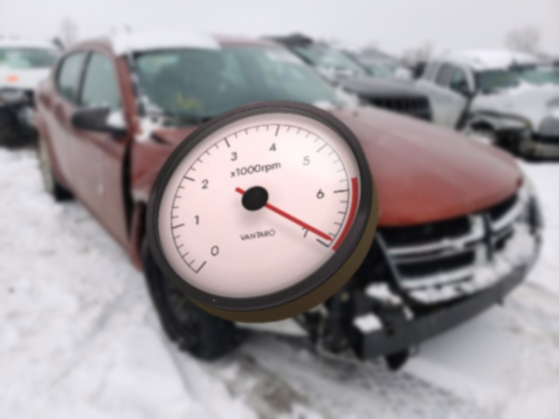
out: {"value": 6900, "unit": "rpm"}
